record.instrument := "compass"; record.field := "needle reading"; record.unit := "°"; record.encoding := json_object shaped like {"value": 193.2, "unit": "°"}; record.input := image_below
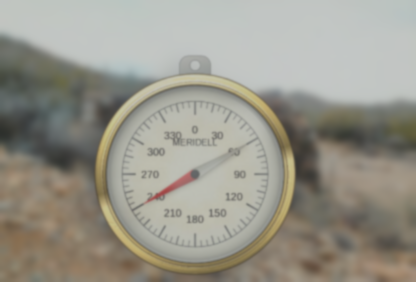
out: {"value": 240, "unit": "°"}
